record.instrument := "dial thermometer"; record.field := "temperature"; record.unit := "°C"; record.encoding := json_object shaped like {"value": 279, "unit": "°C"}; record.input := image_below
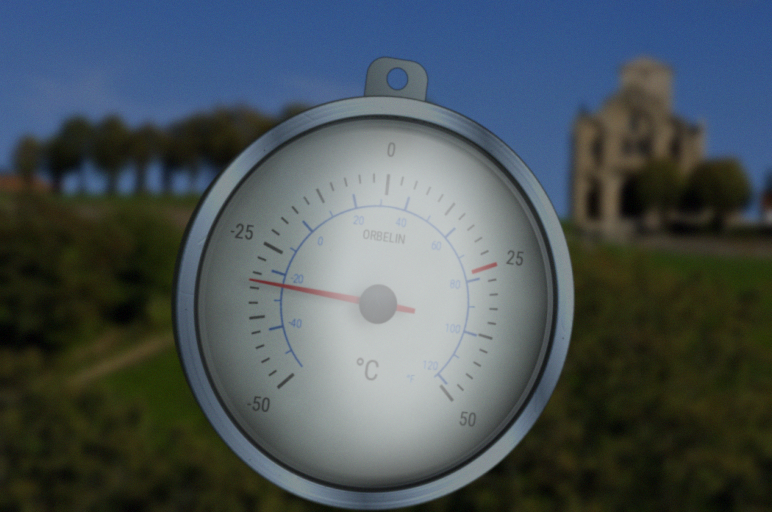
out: {"value": -31.25, "unit": "°C"}
